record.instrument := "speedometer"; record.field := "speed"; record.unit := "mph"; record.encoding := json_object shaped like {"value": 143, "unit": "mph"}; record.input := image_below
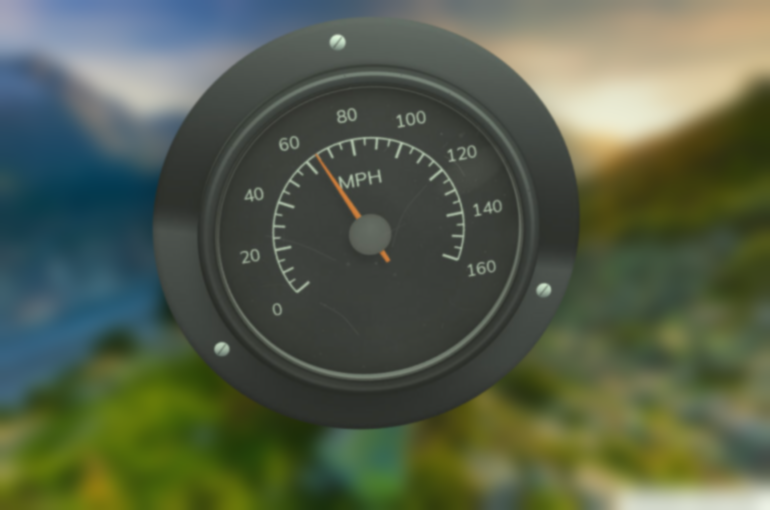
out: {"value": 65, "unit": "mph"}
